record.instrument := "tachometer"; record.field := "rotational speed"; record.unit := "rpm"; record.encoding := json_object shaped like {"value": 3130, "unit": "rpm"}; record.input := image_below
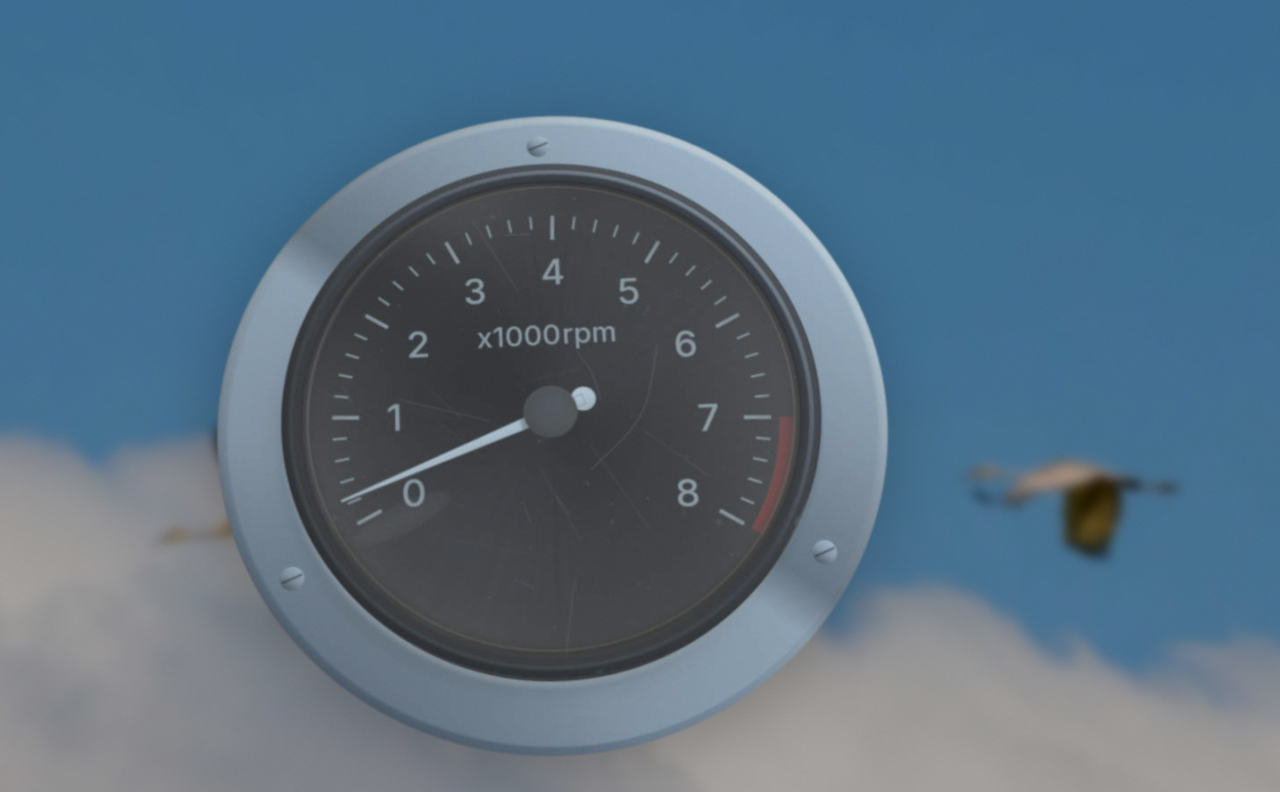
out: {"value": 200, "unit": "rpm"}
